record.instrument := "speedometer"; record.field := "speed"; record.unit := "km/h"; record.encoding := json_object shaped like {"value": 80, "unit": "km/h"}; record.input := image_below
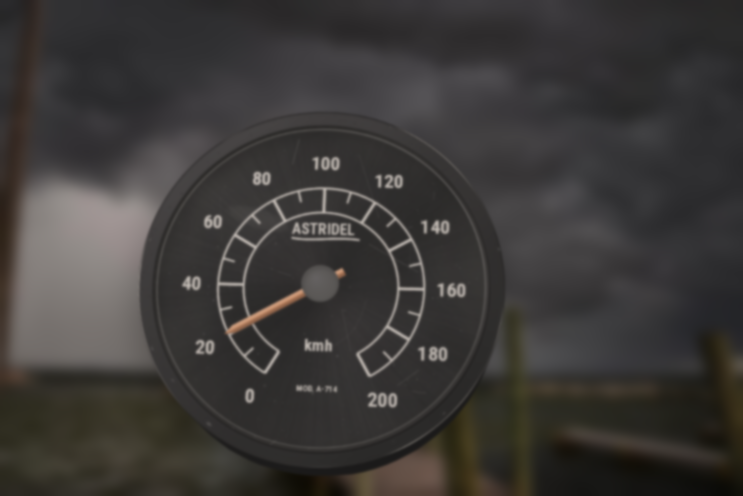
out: {"value": 20, "unit": "km/h"}
